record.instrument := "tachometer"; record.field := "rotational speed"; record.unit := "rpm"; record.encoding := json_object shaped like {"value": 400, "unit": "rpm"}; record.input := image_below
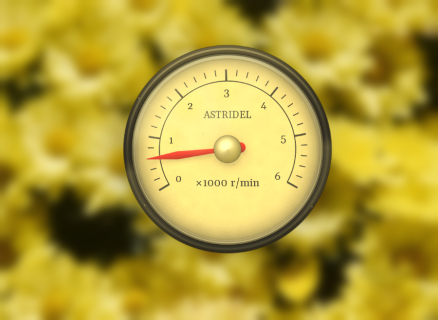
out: {"value": 600, "unit": "rpm"}
